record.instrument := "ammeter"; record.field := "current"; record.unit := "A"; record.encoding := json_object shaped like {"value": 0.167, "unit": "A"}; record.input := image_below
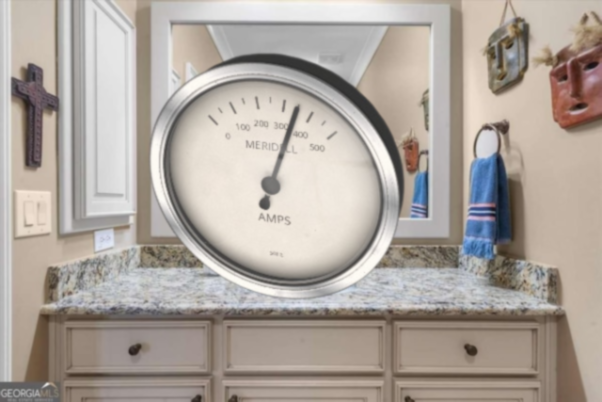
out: {"value": 350, "unit": "A"}
